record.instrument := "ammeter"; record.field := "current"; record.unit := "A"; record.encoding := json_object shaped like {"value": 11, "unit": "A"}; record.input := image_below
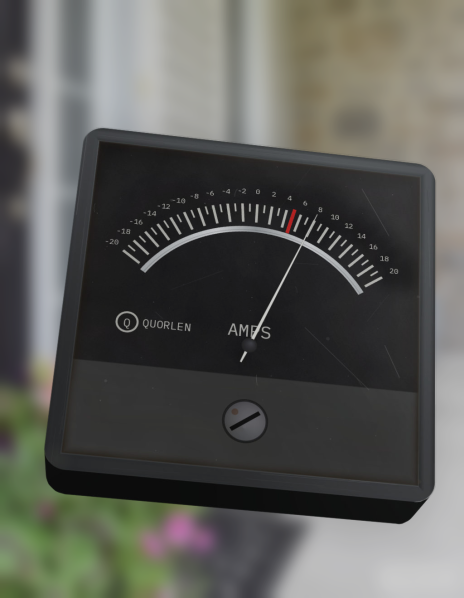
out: {"value": 8, "unit": "A"}
